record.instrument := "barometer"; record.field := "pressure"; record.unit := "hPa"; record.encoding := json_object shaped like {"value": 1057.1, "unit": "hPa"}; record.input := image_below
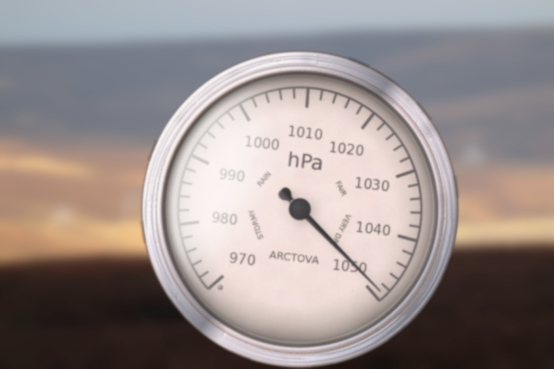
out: {"value": 1049, "unit": "hPa"}
